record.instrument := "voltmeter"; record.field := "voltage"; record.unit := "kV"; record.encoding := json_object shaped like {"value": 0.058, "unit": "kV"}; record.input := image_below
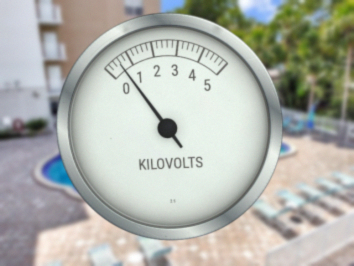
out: {"value": 0.6, "unit": "kV"}
